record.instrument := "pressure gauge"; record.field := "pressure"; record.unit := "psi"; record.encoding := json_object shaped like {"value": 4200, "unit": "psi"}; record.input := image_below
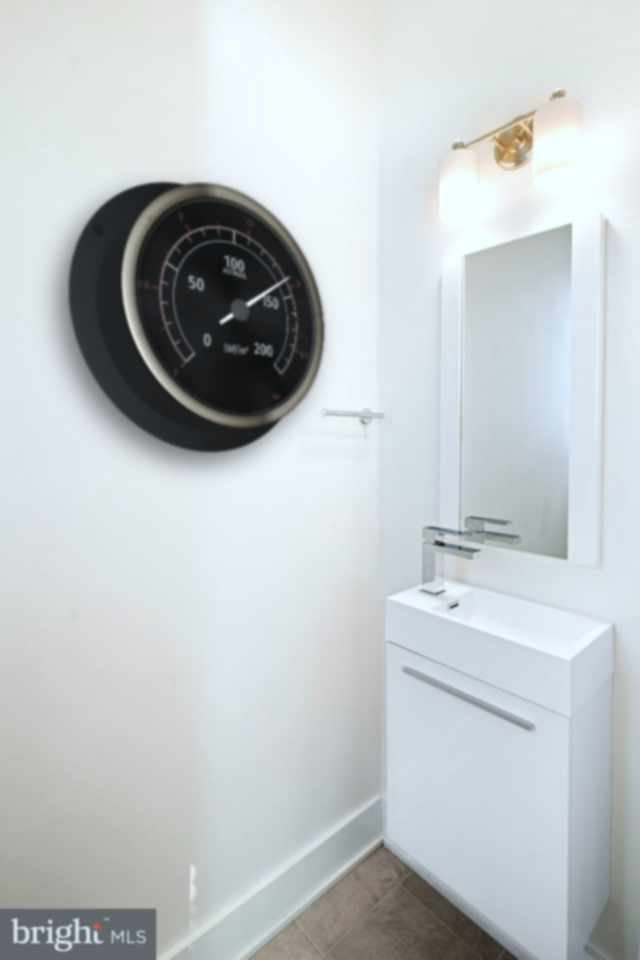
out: {"value": 140, "unit": "psi"}
